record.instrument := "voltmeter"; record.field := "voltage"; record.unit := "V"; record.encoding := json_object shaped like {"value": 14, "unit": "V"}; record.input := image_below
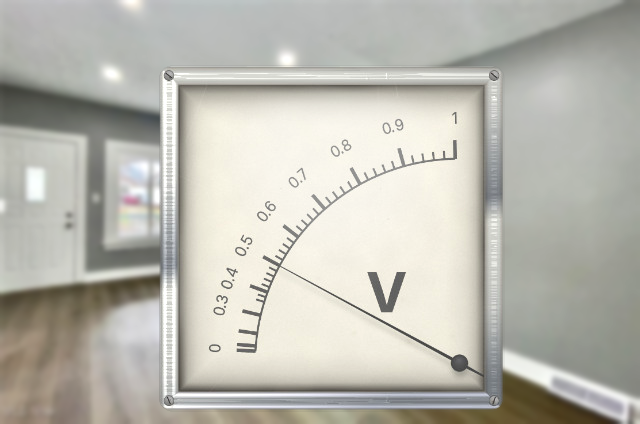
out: {"value": 0.5, "unit": "V"}
